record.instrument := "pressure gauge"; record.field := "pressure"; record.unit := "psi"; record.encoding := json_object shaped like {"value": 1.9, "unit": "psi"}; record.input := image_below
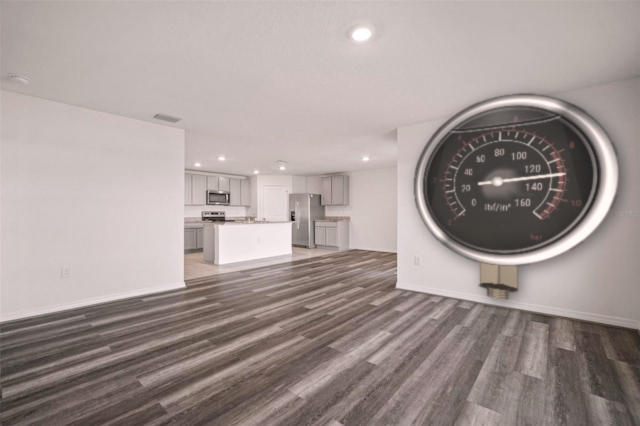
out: {"value": 130, "unit": "psi"}
